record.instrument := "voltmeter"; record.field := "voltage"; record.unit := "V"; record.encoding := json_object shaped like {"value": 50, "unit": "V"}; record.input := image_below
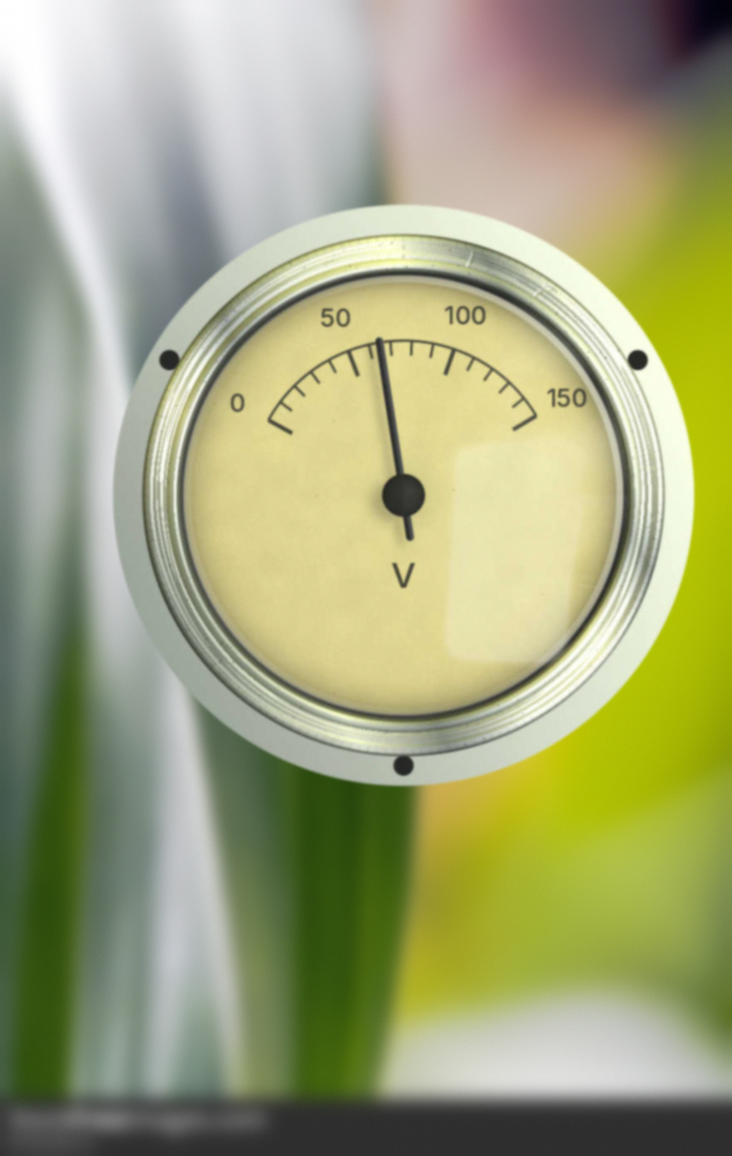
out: {"value": 65, "unit": "V"}
